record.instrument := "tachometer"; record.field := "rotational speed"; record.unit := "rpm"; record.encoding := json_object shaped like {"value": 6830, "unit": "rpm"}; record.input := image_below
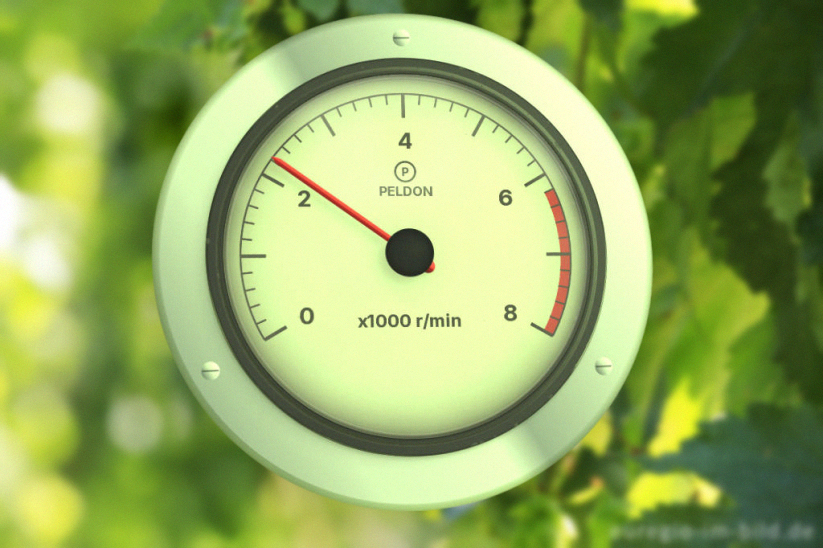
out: {"value": 2200, "unit": "rpm"}
